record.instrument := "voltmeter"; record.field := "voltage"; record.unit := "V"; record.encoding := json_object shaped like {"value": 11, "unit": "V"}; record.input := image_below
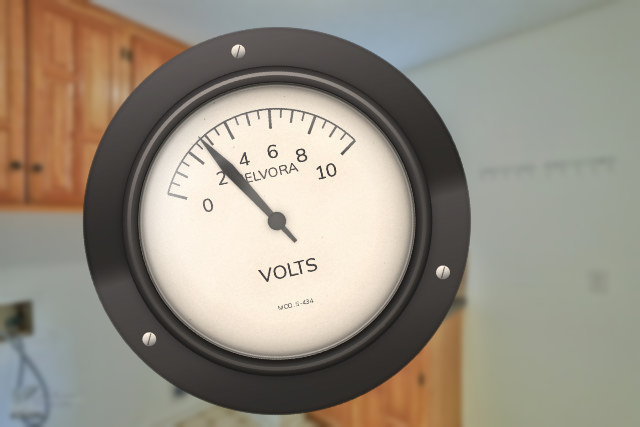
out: {"value": 2.75, "unit": "V"}
